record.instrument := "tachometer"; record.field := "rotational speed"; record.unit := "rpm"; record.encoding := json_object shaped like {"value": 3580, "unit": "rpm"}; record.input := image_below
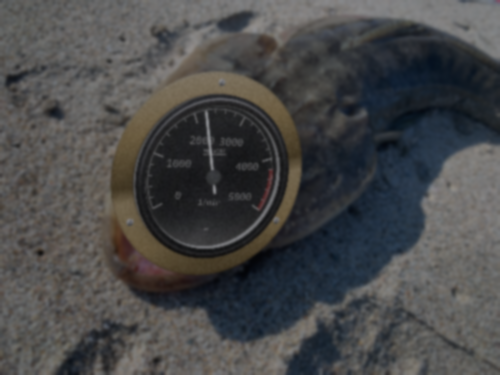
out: {"value": 2200, "unit": "rpm"}
